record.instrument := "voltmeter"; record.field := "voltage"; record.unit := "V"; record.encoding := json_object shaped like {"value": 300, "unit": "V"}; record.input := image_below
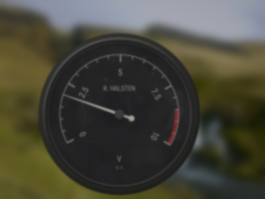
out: {"value": 2, "unit": "V"}
